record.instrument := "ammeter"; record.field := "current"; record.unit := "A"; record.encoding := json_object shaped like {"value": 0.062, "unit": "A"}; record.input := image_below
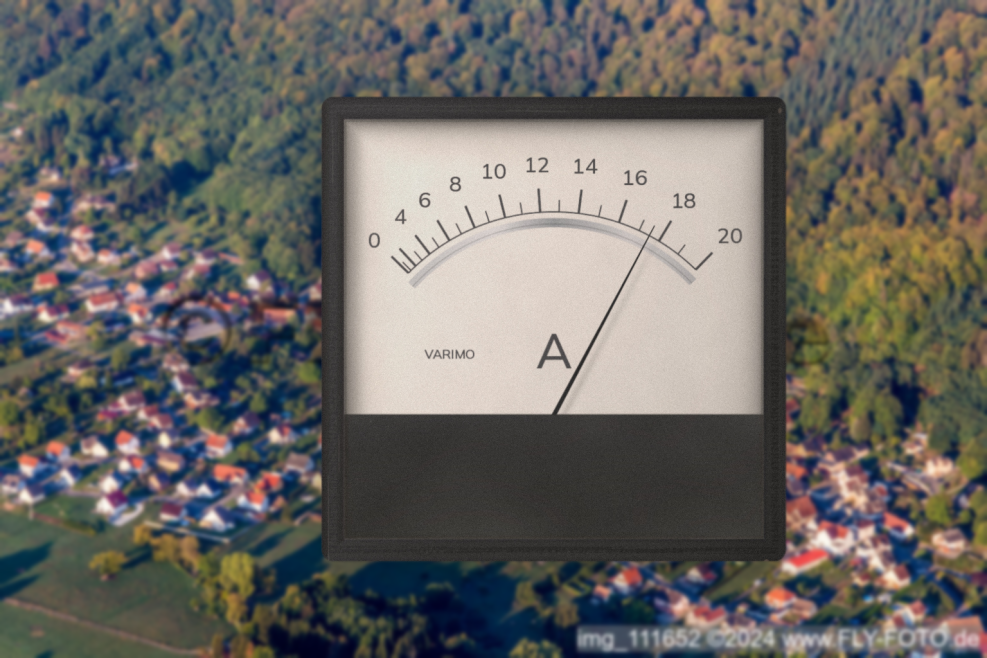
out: {"value": 17.5, "unit": "A"}
